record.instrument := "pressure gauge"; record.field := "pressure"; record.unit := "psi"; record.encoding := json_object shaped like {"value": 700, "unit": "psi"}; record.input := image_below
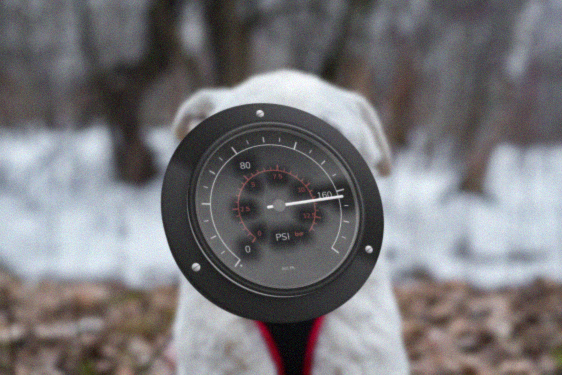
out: {"value": 165, "unit": "psi"}
